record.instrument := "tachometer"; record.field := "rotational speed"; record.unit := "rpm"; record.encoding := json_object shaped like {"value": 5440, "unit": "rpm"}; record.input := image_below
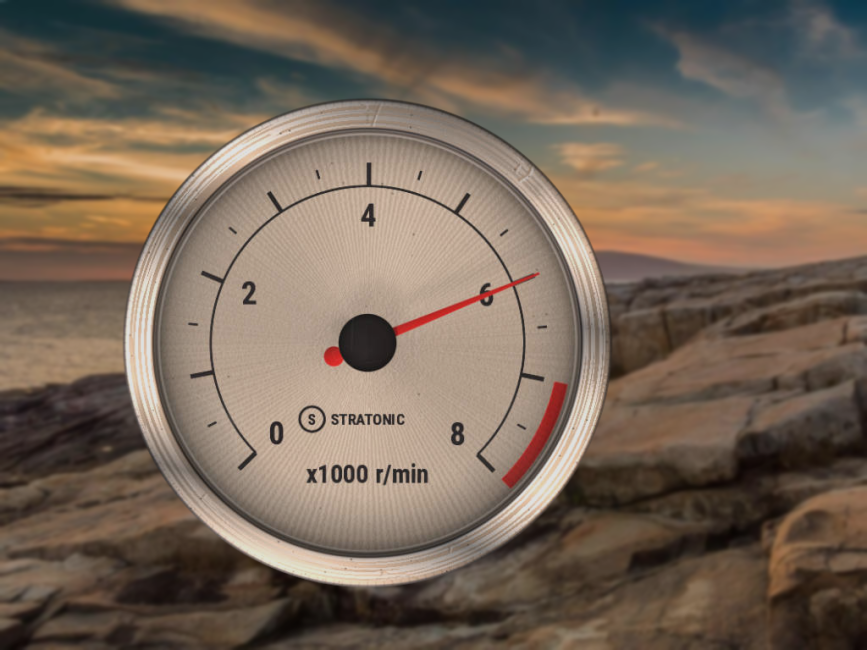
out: {"value": 6000, "unit": "rpm"}
